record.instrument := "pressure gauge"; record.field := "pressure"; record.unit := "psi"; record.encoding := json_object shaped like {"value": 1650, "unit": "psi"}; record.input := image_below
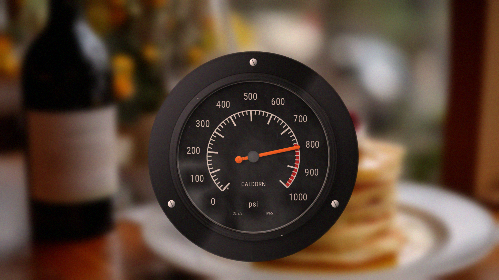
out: {"value": 800, "unit": "psi"}
